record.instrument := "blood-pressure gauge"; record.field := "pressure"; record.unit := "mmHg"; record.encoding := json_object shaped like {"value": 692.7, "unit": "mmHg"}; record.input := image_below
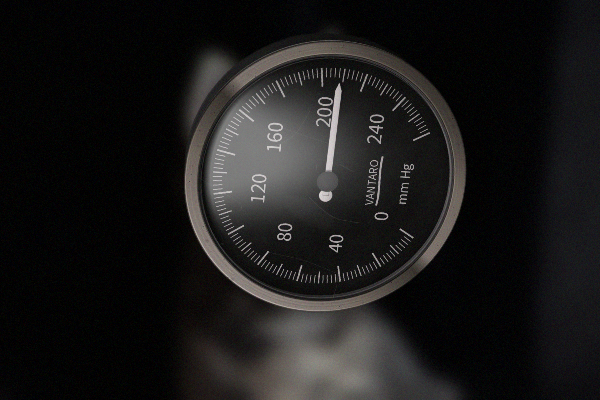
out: {"value": 208, "unit": "mmHg"}
